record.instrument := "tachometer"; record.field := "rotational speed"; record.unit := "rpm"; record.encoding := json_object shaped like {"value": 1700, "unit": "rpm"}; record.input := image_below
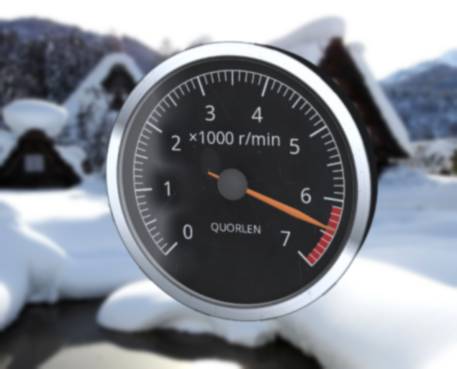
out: {"value": 6400, "unit": "rpm"}
